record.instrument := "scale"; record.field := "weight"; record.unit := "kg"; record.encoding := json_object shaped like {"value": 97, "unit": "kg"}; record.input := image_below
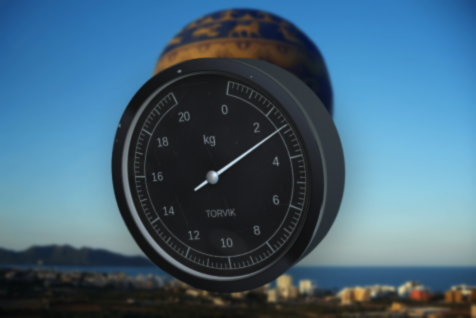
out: {"value": 2.8, "unit": "kg"}
